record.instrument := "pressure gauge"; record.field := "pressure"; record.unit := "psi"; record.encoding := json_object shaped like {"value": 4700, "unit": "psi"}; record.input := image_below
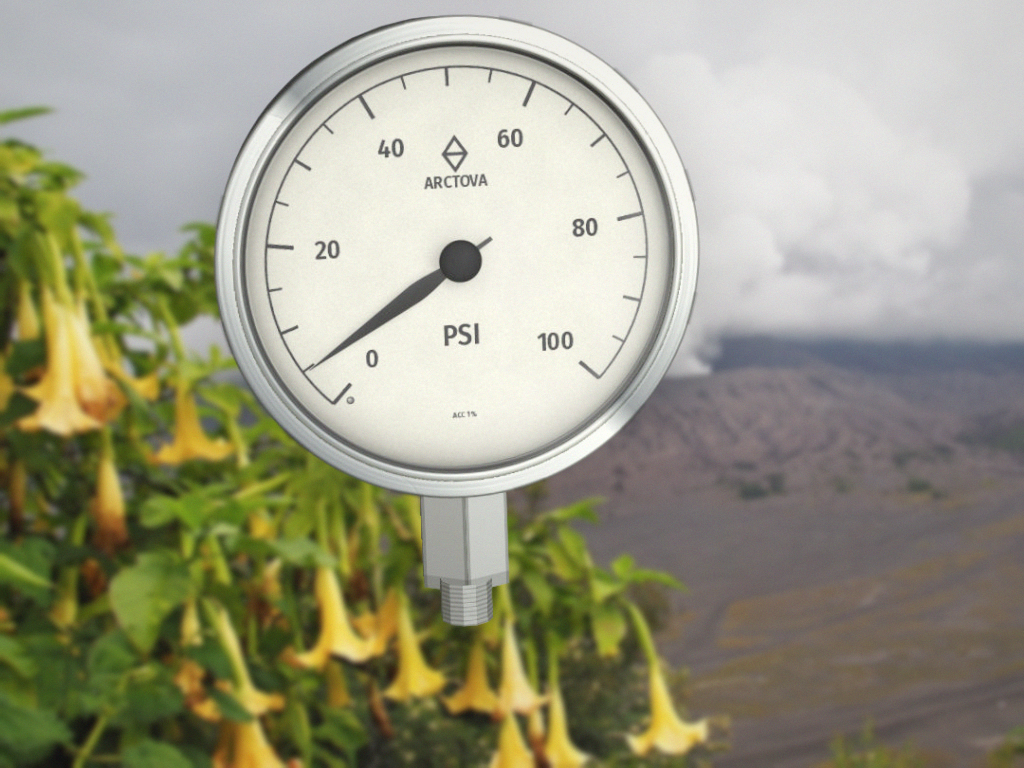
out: {"value": 5, "unit": "psi"}
